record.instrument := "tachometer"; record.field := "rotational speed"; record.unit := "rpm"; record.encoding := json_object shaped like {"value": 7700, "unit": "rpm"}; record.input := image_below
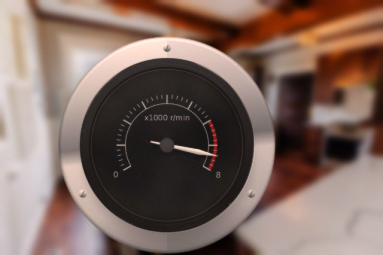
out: {"value": 7400, "unit": "rpm"}
